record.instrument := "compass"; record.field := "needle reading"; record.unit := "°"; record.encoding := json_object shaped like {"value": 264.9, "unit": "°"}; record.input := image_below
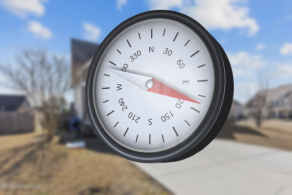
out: {"value": 112.5, "unit": "°"}
